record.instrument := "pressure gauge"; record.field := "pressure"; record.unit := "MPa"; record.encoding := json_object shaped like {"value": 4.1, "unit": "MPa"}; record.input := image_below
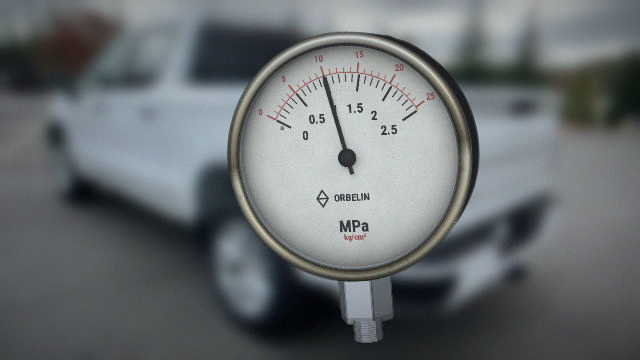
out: {"value": 1, "unit": "MPa"}
